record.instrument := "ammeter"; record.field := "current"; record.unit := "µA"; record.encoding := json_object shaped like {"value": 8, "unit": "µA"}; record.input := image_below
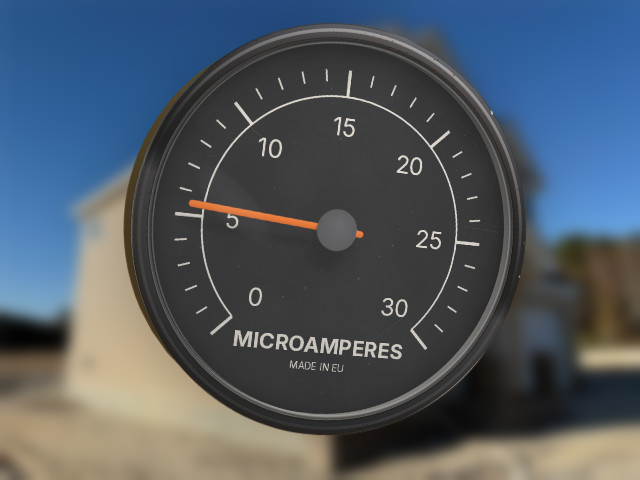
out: {"value": 5.5, "unit": "µA"}
